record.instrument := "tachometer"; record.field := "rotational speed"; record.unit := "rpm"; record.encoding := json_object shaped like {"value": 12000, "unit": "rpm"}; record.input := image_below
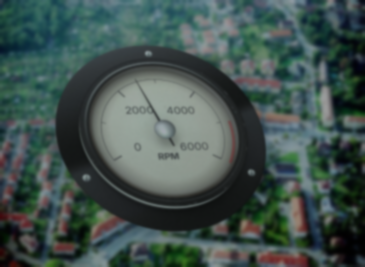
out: {"value": 2500, "unit": "rpm"}
